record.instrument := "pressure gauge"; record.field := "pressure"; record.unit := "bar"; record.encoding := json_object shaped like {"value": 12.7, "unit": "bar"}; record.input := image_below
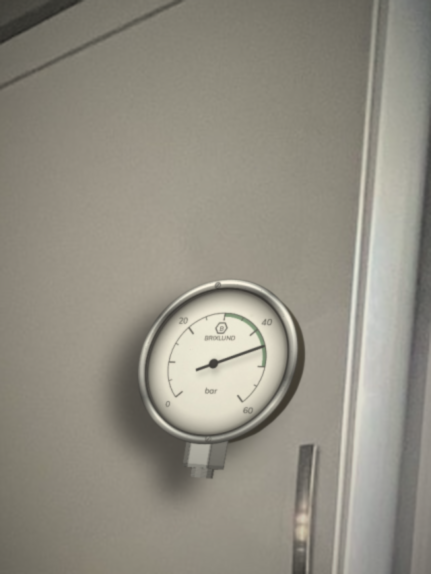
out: {"value": 45, "unit": "bar"}
